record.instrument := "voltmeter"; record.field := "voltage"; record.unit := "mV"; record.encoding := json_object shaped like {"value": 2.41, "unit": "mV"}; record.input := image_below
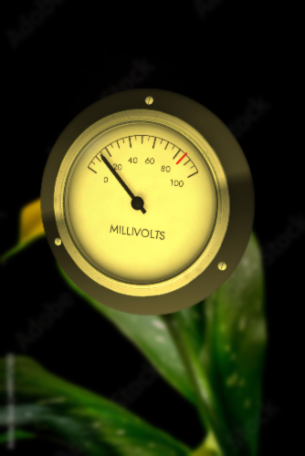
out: {"value": 15, "unit": "mV"}
